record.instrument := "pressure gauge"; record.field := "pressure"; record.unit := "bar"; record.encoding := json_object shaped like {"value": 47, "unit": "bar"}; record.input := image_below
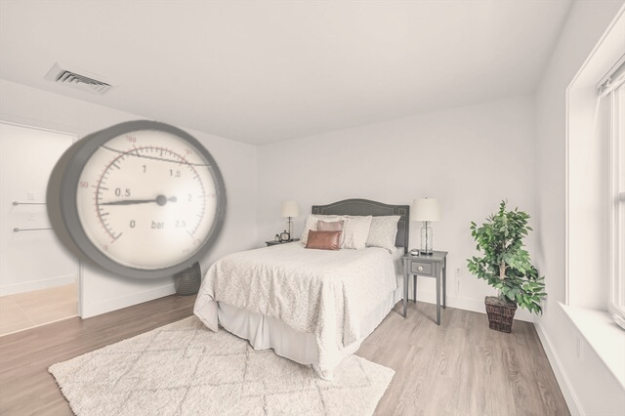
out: {"value": 0.35, "unit": "bar"}
